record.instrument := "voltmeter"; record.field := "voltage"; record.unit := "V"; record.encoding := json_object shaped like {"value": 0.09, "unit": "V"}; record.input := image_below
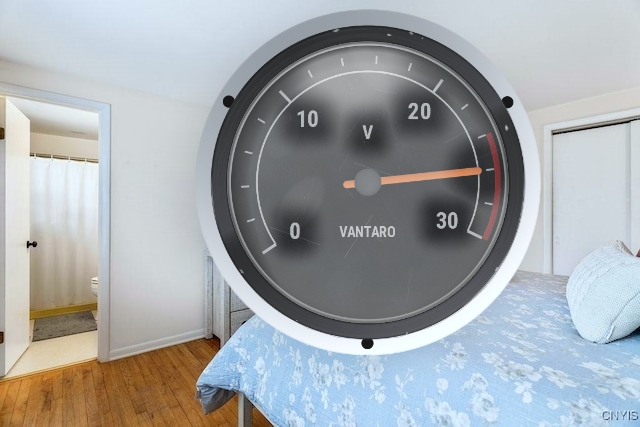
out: {"value": 26, "unit": "V"}
